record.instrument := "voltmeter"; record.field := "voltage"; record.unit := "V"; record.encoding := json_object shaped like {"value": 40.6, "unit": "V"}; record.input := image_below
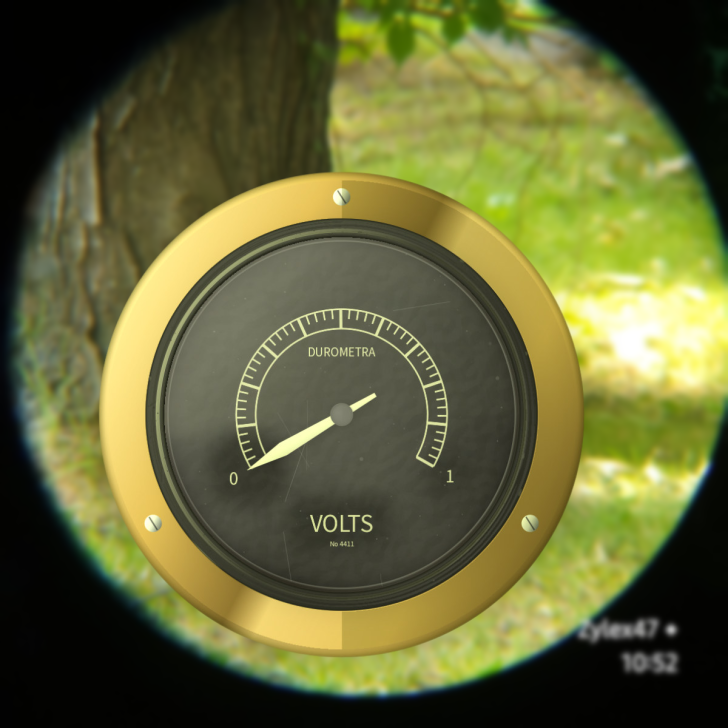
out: {"value": 0, "unit": "V"}
